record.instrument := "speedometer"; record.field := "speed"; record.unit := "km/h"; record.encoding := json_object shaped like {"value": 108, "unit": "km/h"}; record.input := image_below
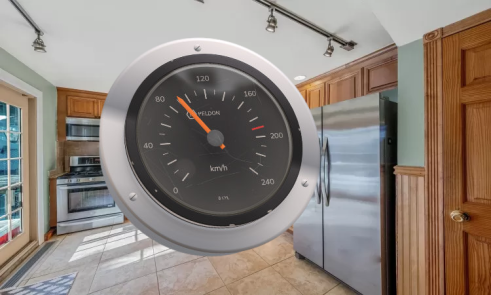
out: {"value": 90, "unit": "km/h"}
